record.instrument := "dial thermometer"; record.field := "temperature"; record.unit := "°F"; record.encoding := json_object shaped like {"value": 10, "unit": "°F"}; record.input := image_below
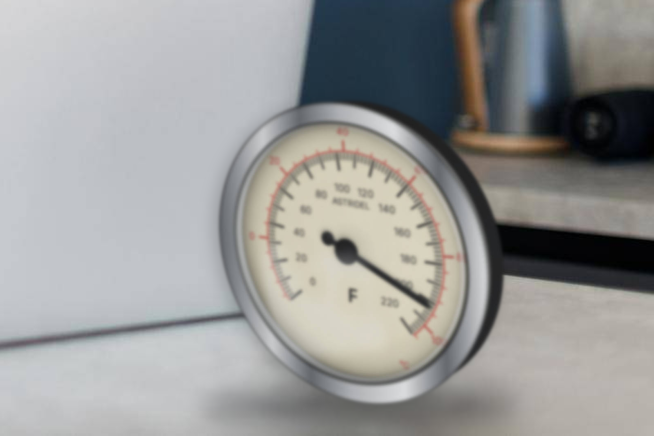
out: {"value": 200, "unit": "°F"}
